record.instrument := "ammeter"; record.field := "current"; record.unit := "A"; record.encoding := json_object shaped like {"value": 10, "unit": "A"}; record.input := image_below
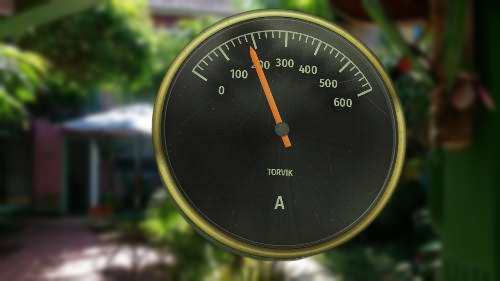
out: {"value": 180, "unit": "A"}
